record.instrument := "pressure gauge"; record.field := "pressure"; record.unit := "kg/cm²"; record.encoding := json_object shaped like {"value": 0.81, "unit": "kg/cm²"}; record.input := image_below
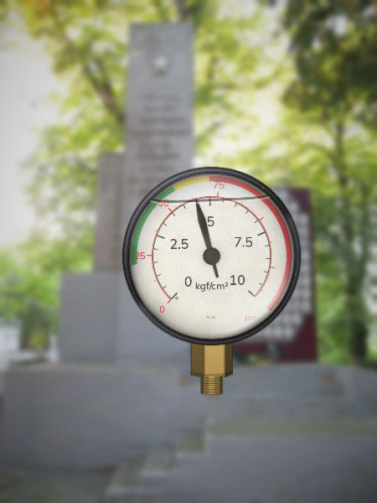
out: {"value": 4.5, "unit": "kg/cm²"}
